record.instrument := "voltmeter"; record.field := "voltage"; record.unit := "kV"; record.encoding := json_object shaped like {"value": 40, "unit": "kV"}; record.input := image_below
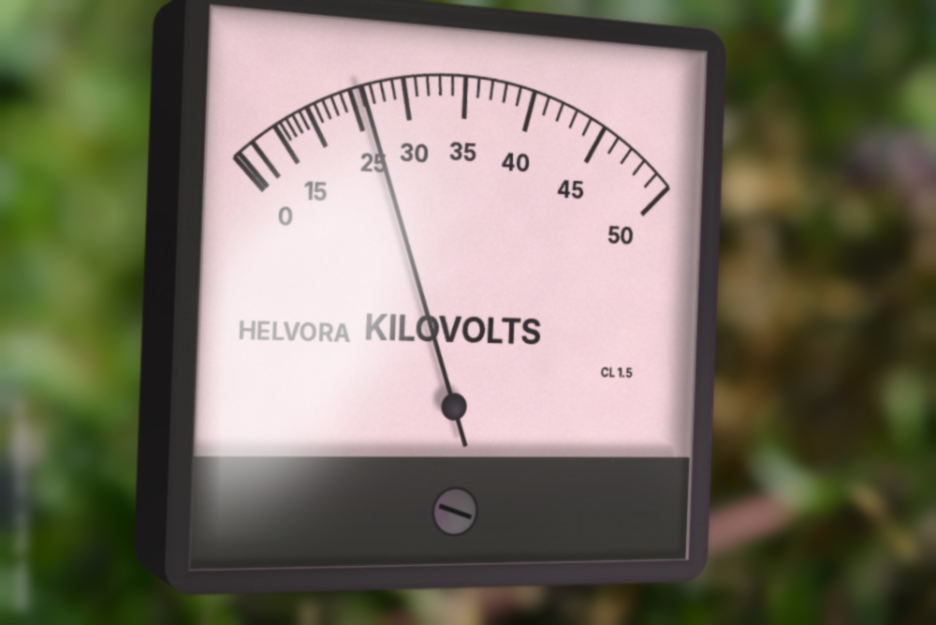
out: {"value": 26, "unit": "kV"}
